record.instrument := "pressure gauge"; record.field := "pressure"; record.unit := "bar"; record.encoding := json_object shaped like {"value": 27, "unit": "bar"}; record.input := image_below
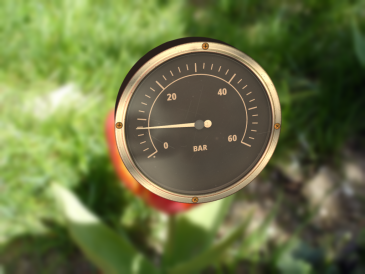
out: {"value": 8, "unit": "bar"}
